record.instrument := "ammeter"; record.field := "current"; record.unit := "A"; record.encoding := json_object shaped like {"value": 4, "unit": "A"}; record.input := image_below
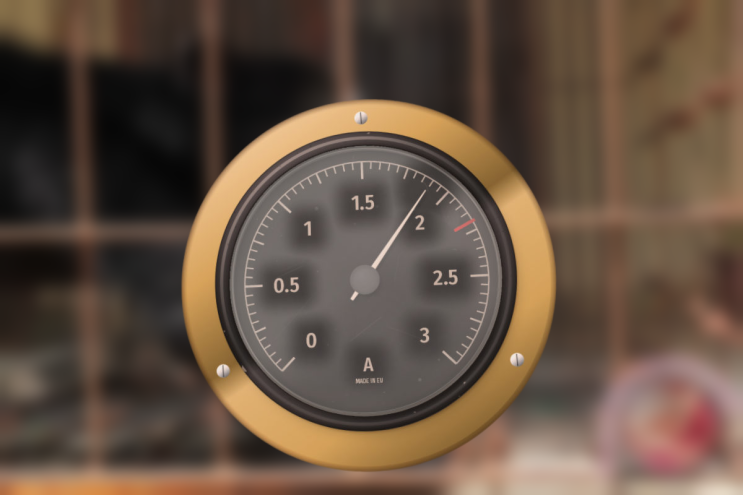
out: {"value": 1.9, "unit": "A"}
